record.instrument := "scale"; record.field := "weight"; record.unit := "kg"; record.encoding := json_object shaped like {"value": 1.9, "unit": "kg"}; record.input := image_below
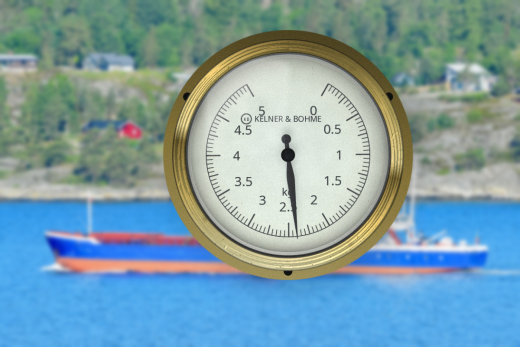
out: {"value": 2.4, "unit": "kg"}
